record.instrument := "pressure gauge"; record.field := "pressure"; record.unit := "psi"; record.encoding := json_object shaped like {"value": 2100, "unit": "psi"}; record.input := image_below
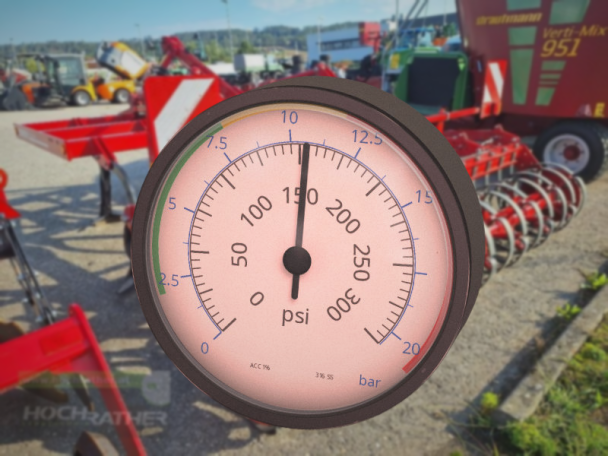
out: {"value": 155, "unit": "psi"}
